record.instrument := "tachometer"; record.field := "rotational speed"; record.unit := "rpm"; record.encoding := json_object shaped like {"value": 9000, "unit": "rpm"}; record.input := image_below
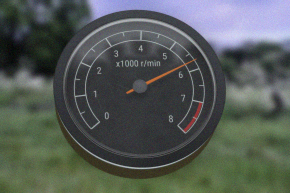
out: {"value": 5750, "unit": "rpm"}
